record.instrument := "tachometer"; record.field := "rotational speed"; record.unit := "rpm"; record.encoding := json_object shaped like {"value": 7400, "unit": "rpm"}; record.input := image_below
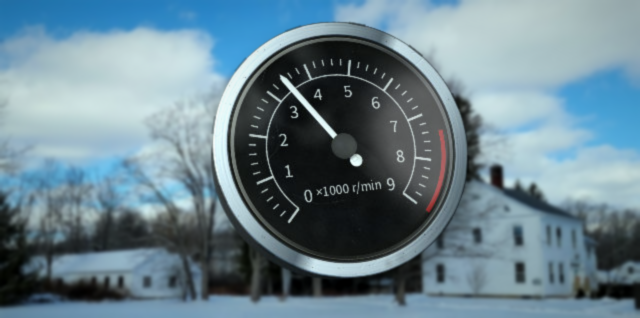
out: {"value": 3400, "unit": "rpm"}
